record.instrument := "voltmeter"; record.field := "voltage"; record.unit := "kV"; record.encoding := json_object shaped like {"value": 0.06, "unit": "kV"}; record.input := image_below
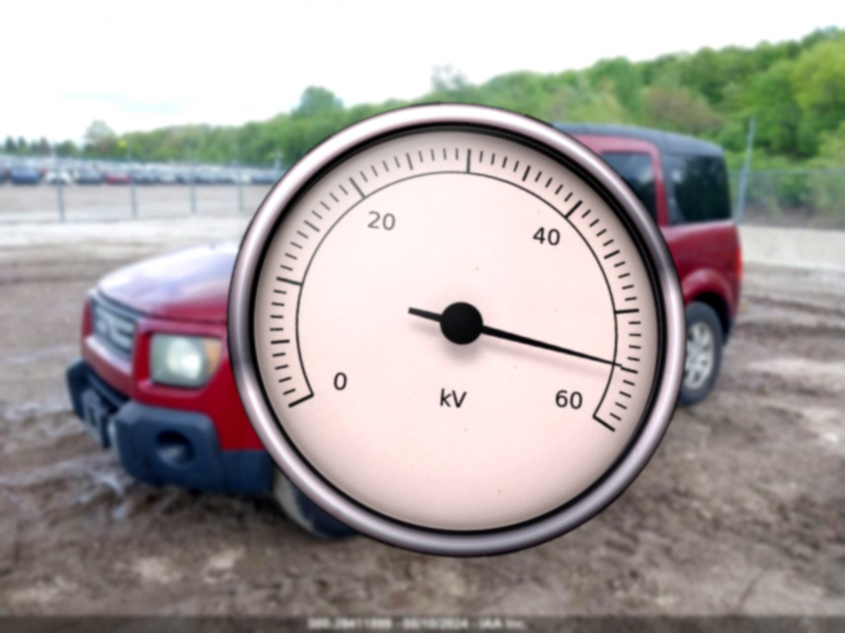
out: {"value": 55, "unit": "kV"}
